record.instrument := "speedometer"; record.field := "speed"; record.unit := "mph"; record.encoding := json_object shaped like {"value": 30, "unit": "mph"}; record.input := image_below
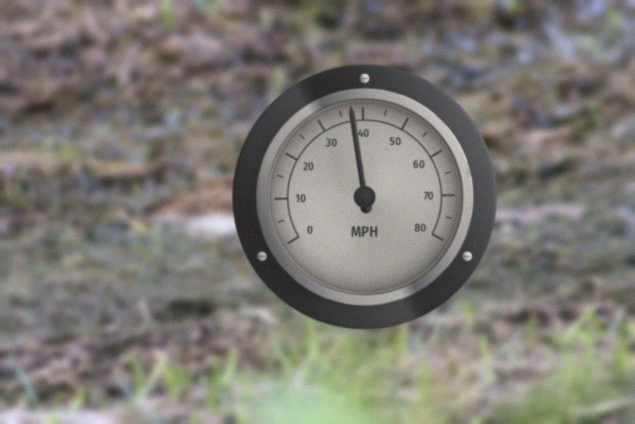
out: {"value": 37.5, "unit": "mph"}
